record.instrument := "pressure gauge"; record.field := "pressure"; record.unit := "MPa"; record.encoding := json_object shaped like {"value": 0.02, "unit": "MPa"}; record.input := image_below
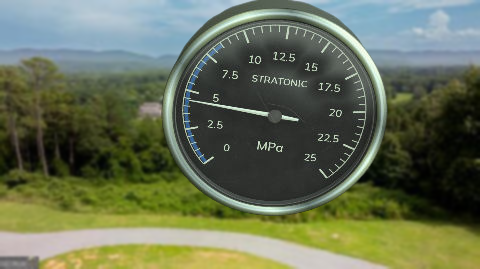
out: {"value": 4.5, "unit": "MPa"}
